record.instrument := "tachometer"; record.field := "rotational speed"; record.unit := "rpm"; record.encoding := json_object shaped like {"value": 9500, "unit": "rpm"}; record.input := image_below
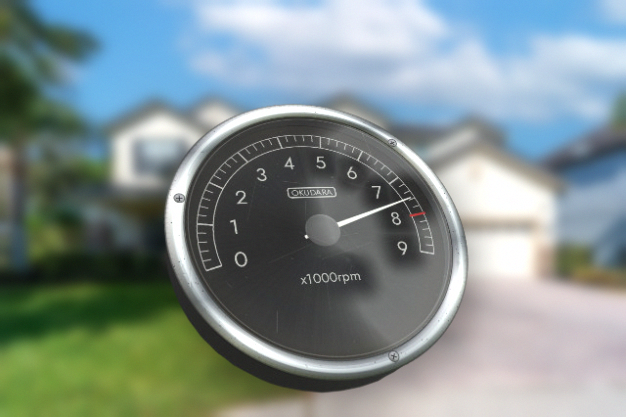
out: {"value": 7600, "unit": "rpm"}
